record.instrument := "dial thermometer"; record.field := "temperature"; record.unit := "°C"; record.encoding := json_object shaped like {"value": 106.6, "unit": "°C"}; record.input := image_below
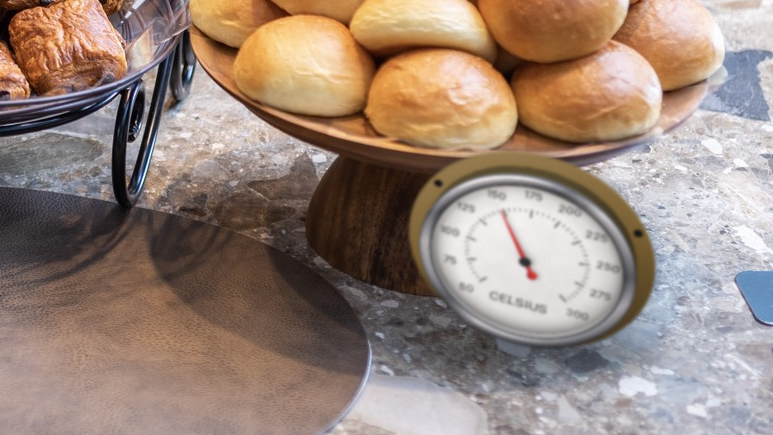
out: {"value": 150, "unit": "°C"}
